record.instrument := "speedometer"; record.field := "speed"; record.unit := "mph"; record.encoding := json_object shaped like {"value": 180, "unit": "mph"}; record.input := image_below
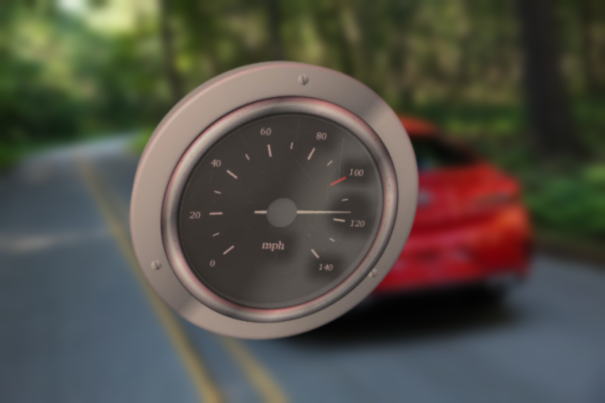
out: {"value": 115, "unit": "mph"}
